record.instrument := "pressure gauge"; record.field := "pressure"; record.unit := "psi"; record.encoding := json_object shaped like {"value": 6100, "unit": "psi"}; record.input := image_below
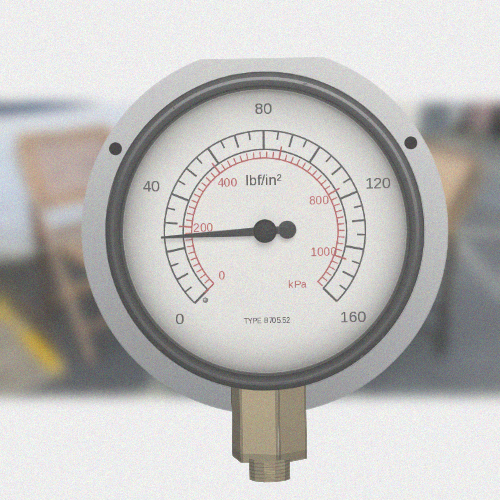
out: {"value": 25, "unit": "psi"}
